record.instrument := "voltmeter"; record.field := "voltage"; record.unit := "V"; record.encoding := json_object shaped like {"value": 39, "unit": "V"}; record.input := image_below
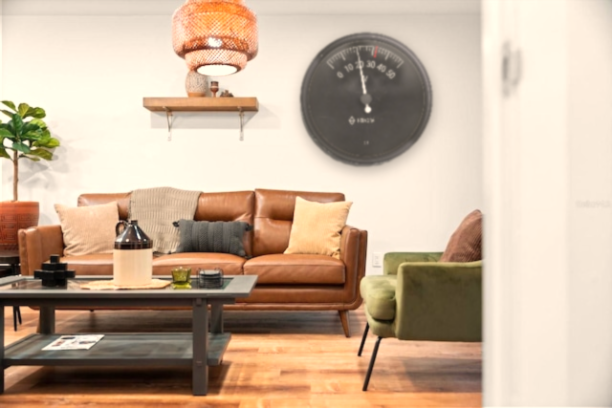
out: {"value": 20, "unit": "V"}
